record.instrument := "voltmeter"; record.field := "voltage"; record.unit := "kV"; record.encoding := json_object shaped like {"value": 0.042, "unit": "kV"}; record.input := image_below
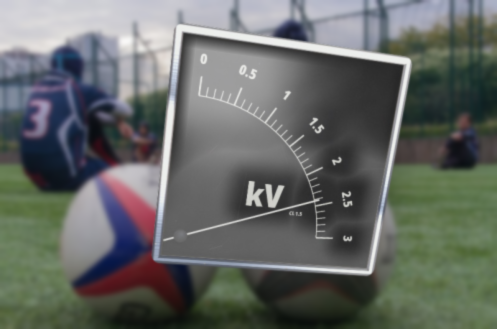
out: {"value": 2.4, "unit": "kV"}
